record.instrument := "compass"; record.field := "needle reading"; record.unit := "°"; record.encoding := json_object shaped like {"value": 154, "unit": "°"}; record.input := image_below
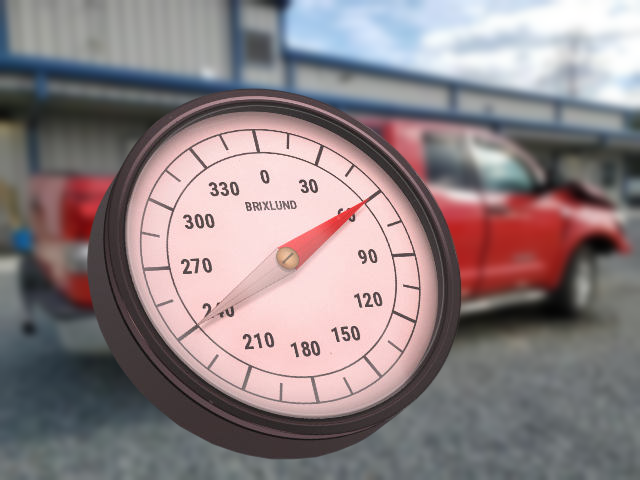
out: {"value": 60, "unit": "°"}
